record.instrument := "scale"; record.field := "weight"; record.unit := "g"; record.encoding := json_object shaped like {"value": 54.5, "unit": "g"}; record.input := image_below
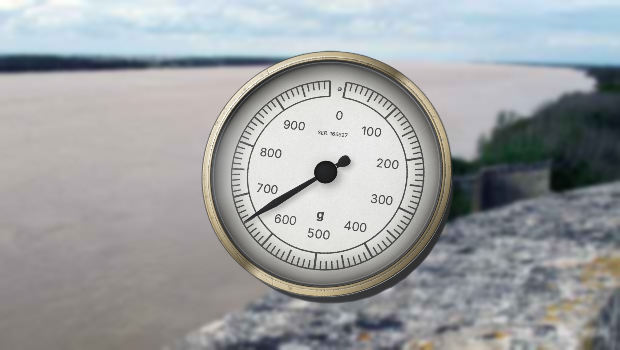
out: {"value": 650, "unit": "g"}
